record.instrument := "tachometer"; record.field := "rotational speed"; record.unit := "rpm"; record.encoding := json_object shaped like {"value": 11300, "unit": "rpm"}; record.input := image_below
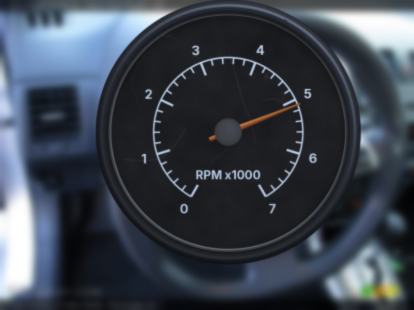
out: {"value": 5100, "unit": "rpm"}
